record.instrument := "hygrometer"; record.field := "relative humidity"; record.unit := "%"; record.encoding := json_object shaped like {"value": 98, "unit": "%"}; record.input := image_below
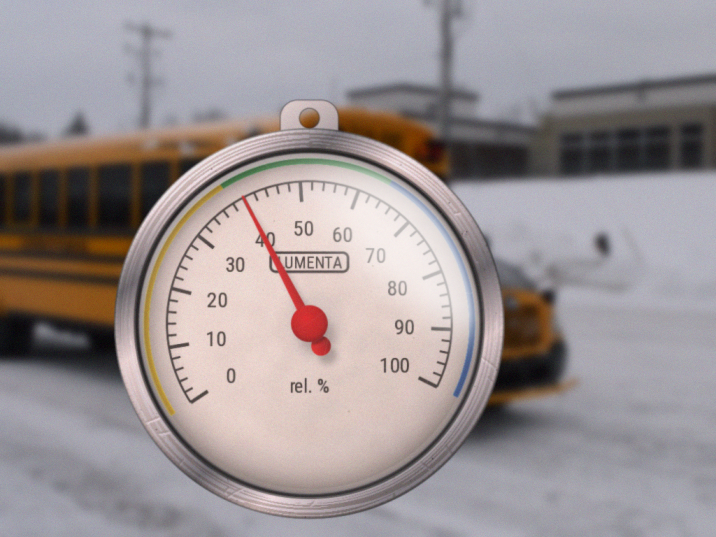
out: {"value": 40, "unit": "%"}
